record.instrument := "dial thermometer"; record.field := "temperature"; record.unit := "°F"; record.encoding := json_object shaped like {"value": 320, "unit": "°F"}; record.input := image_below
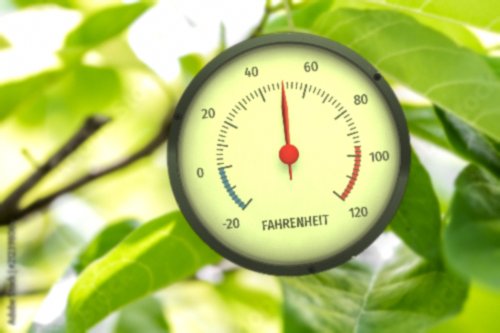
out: {"value": 50, "unit": "°F"}
